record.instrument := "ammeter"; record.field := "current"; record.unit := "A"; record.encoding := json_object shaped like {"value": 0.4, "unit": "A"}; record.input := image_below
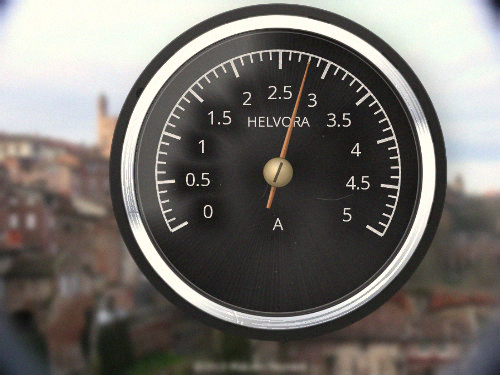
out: {"value": 2.8, "unit": "A"}
